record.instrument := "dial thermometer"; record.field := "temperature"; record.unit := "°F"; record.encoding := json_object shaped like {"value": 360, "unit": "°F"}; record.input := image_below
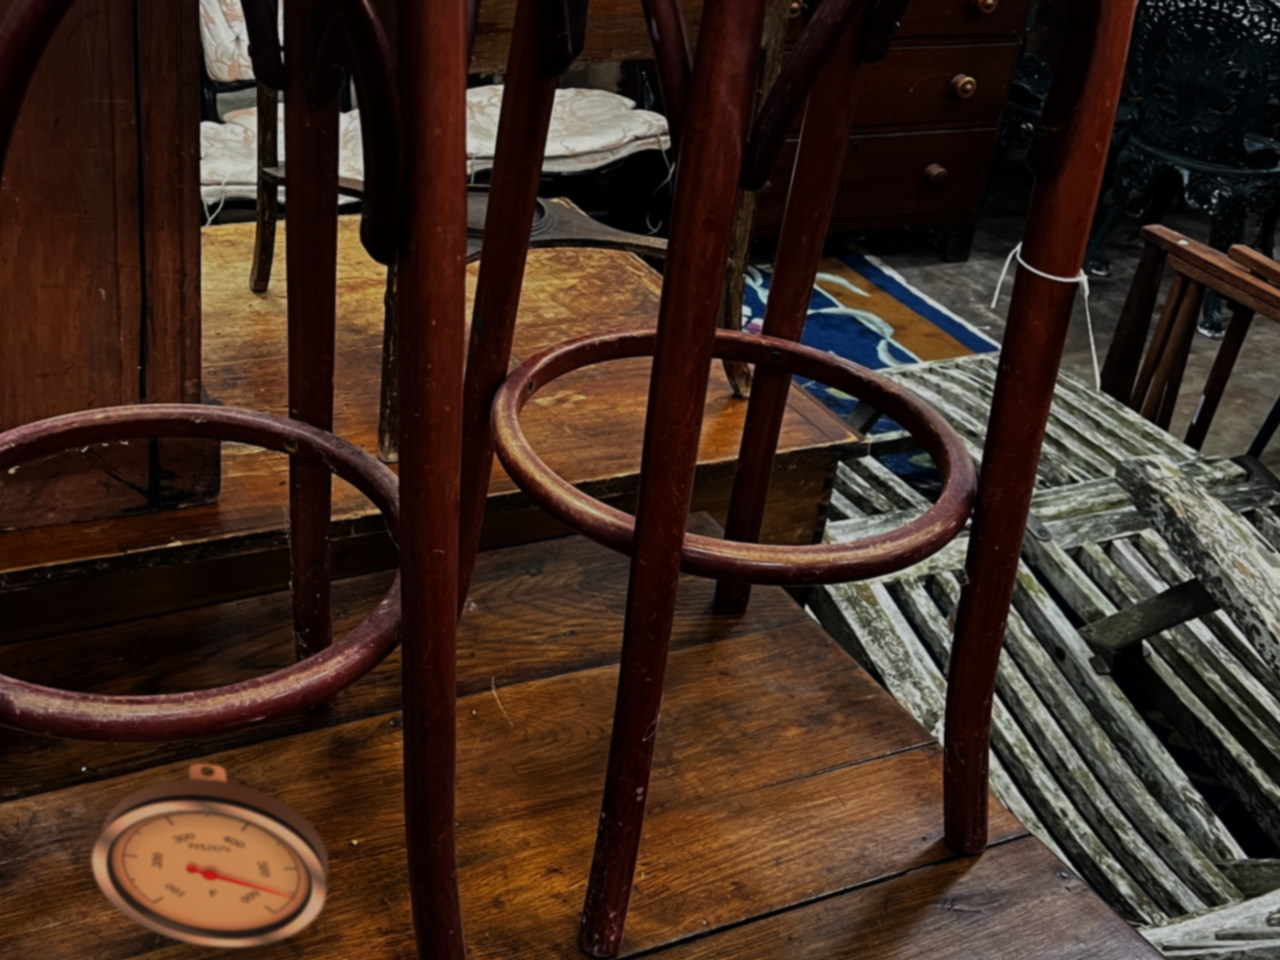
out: {"value": 550, "unit": "°F"}
